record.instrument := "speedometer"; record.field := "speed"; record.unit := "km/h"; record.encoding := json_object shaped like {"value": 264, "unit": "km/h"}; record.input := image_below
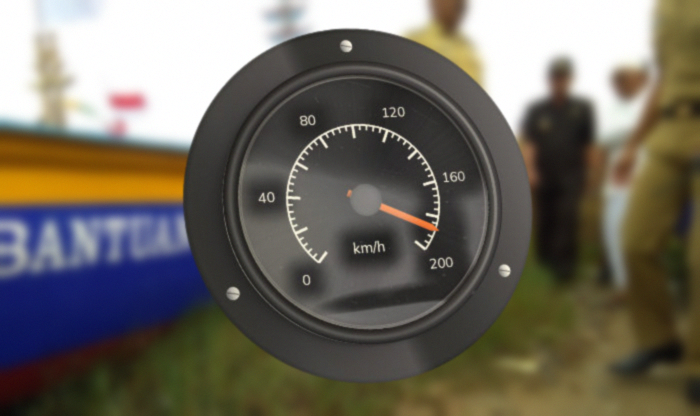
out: {"value": 188, "unit": "km/h"}
